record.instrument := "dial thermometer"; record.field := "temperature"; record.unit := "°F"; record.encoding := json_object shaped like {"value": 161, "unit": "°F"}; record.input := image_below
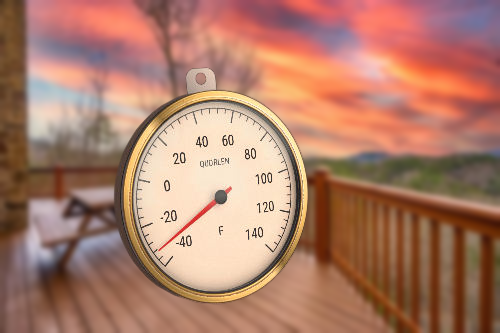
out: {"value": -32, "unit": "°F"}
